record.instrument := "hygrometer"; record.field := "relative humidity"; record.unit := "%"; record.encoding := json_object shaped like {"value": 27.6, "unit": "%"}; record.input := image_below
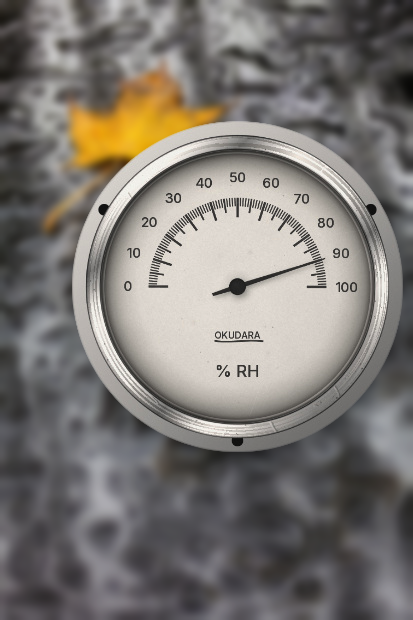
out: {"value": 90, "unit": "%"}
